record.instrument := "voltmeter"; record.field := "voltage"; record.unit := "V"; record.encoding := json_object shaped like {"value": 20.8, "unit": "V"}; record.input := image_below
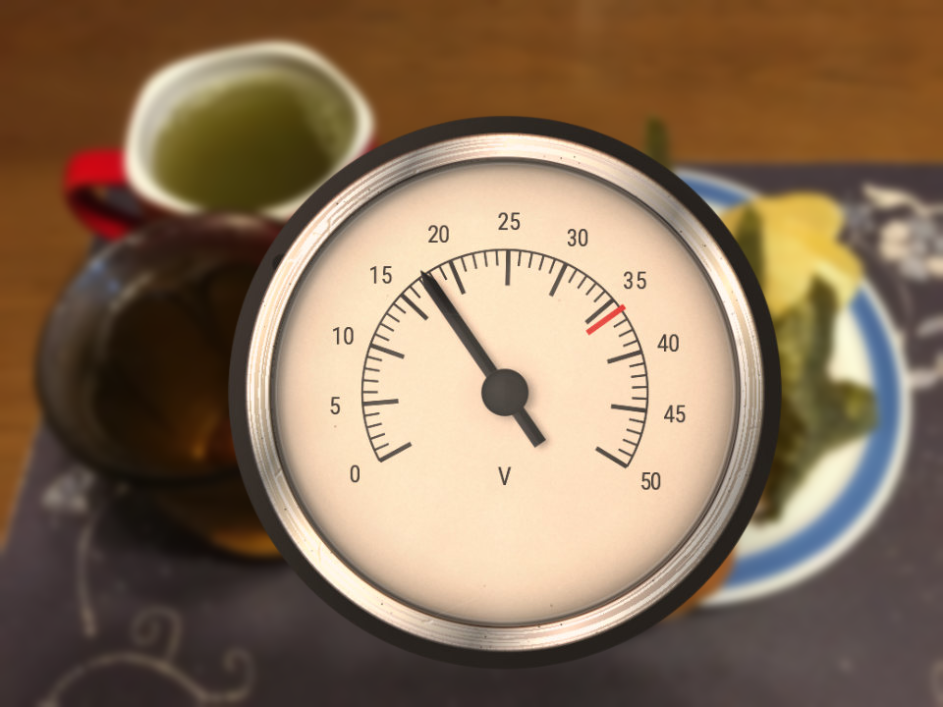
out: {"value": 17.5, "unit": "V"}
